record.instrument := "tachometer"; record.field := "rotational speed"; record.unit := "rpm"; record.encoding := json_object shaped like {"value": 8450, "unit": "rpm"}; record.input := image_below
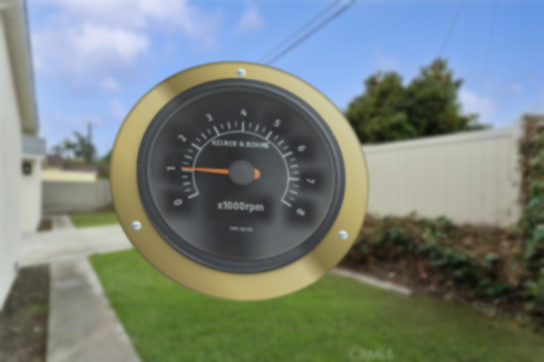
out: {"value": 1000, "unit": "rpm"}
